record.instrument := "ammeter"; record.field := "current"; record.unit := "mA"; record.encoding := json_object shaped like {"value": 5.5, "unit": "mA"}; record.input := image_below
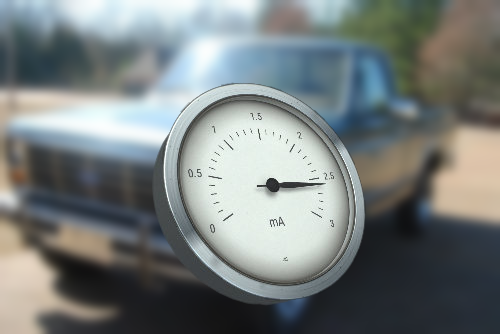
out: {"value": 2.6, "unit": "mA"}
